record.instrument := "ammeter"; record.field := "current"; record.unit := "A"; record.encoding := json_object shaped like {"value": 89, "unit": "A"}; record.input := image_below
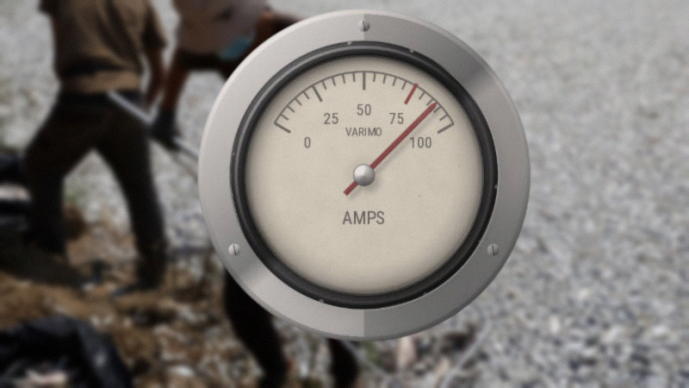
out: {"value": 87.5, "unit": "A"}
